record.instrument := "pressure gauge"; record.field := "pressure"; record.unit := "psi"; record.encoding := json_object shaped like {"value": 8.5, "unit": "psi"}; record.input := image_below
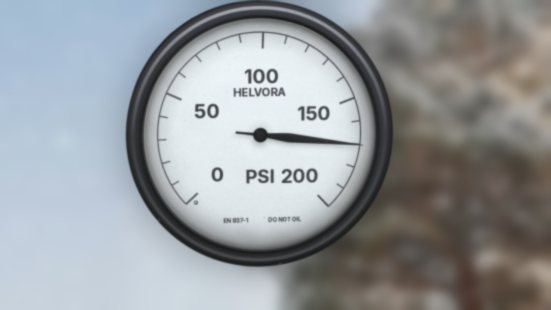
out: {"value": 170, "unit": "psi"}
